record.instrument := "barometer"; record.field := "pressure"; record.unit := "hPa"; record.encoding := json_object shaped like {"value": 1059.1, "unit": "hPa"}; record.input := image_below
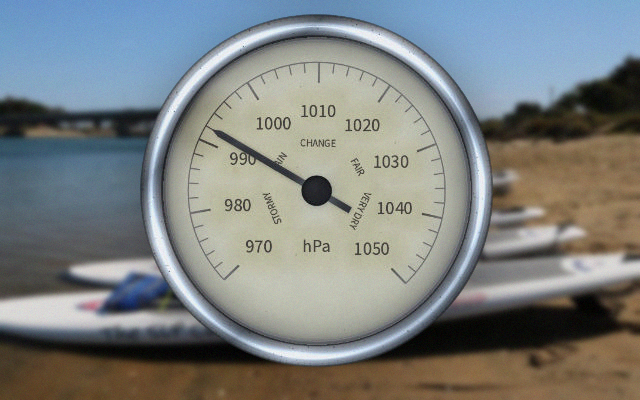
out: {"value": 992, "unit": "hPa"}
